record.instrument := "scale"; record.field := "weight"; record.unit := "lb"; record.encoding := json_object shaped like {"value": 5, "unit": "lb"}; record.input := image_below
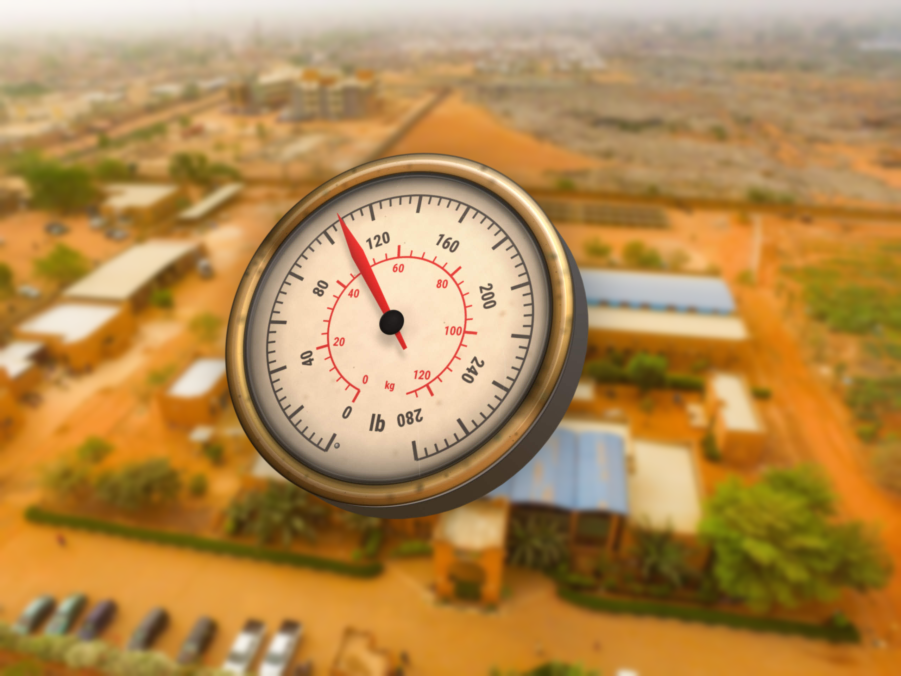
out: {"value": 108, "unit": "lb"}
